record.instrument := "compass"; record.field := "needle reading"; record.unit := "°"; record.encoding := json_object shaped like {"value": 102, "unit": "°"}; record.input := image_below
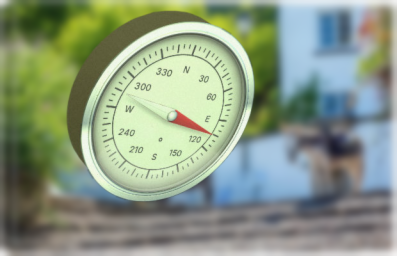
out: {"value": 105, "unit": "°"}
